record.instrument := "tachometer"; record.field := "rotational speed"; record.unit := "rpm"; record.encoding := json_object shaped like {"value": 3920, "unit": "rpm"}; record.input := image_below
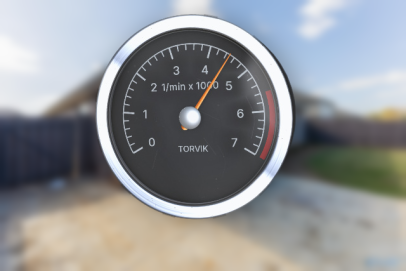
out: {"value": 4500, "unit": "rpm"}
